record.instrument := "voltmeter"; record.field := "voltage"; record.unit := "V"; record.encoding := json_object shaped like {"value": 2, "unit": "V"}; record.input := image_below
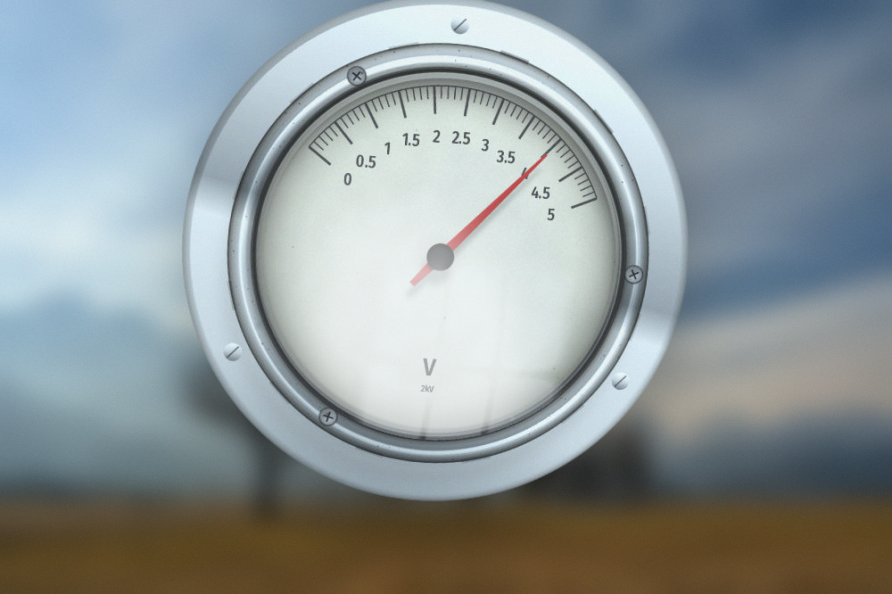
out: {"value": 4, "unit": "V"}
